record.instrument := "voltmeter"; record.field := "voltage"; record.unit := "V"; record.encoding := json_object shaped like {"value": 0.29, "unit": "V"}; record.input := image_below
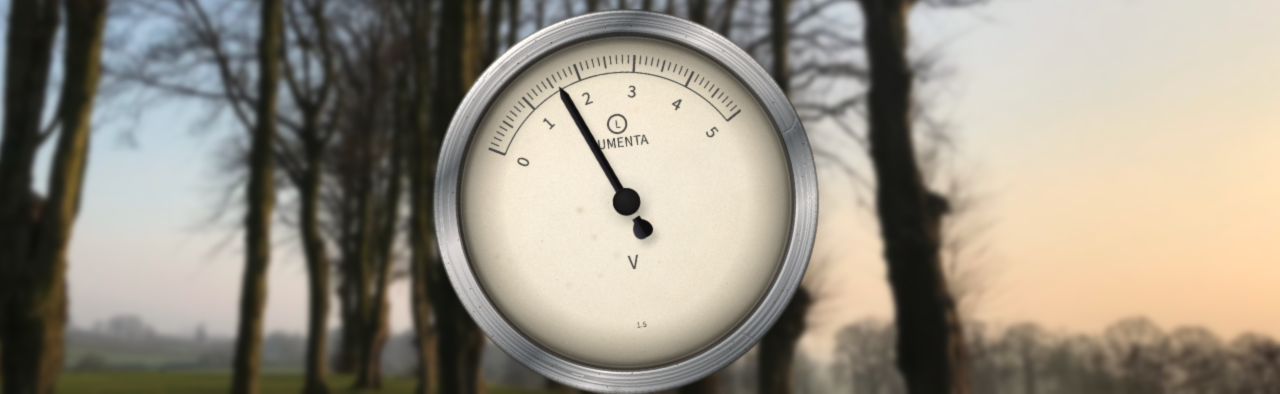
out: {"value": 1.6, "unit": "V"}
